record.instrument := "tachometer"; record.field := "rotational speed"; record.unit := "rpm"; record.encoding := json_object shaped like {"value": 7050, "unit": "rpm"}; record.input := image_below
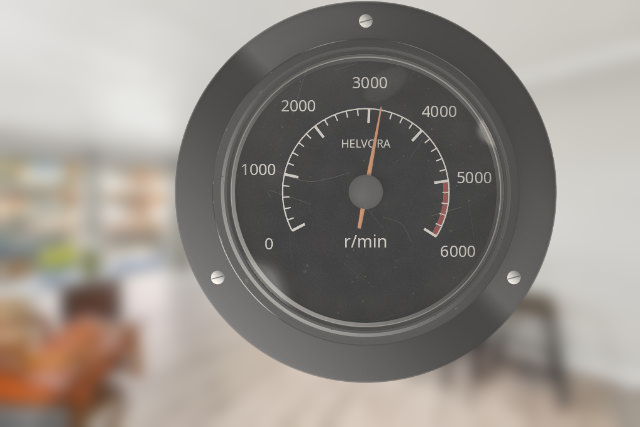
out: {"value": 3200, "unit": "rpm"}
